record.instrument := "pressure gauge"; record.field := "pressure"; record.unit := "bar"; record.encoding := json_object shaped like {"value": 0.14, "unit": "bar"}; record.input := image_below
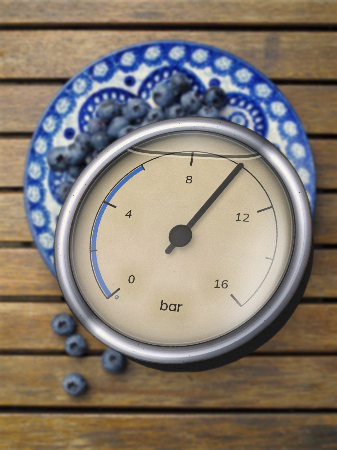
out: {"value": 10, "unit": "bar"}
